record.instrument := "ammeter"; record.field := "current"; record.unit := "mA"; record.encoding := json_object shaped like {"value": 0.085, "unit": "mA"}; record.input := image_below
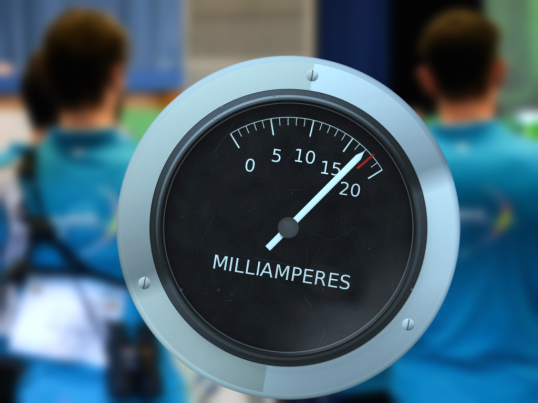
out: {"value": 17, "unit": "mA"}
